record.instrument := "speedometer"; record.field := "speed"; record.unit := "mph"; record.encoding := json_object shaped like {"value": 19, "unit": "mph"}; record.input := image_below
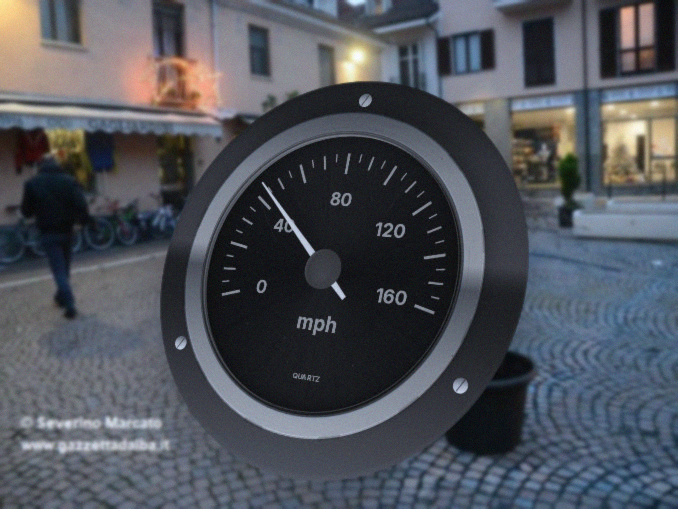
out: {"value": 45, "unit": "mph"}
